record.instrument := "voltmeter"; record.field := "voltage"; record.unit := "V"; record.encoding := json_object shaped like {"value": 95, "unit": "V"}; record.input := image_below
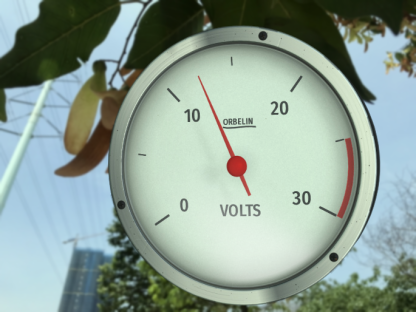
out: {"value": 12.5, "unit": "V"}
